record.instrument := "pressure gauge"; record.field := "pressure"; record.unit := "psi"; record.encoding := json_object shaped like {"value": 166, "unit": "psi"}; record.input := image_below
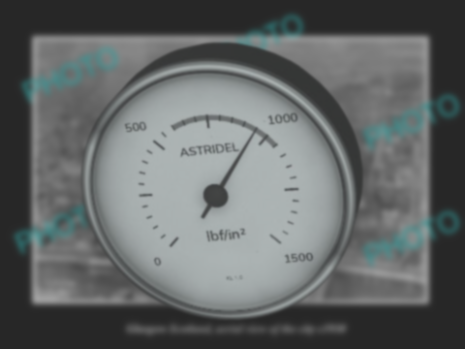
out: {"value": 950, "unit": "psi"}
